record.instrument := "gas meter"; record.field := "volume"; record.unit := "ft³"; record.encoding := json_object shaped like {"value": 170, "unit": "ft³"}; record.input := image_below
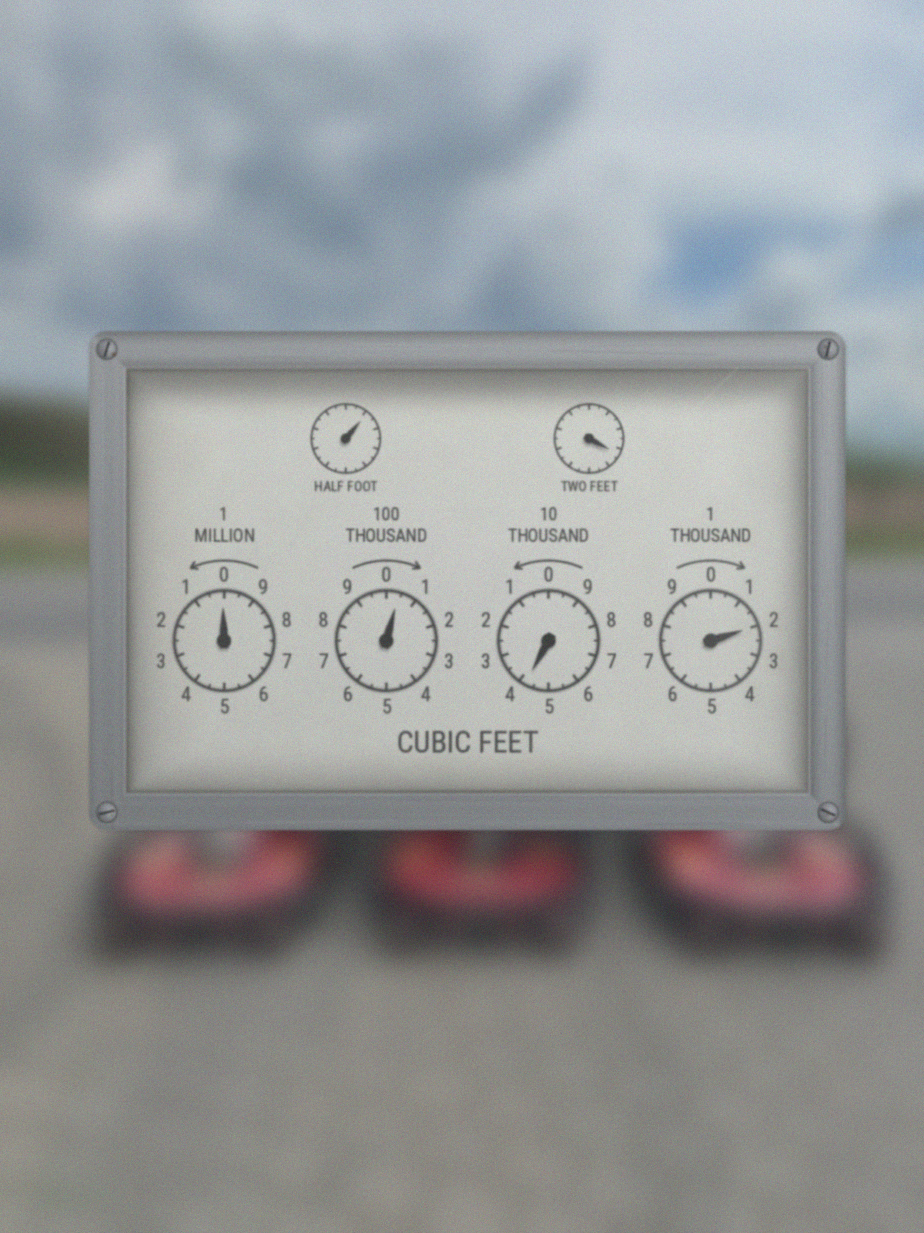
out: {"value": 4200, "unit": "ft³"}
